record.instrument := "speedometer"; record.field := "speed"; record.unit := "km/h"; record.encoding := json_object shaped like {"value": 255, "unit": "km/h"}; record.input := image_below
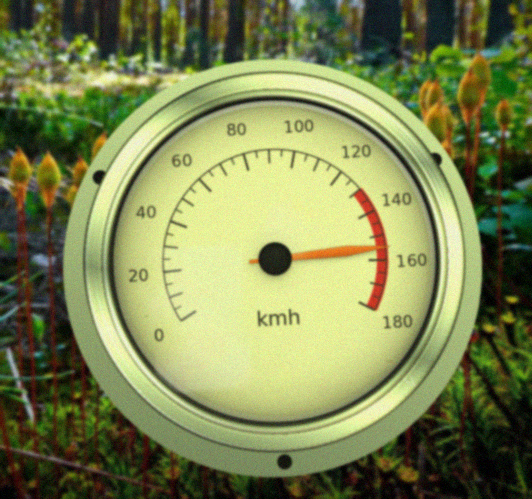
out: {"value": 155, "unit": "km/h"}
